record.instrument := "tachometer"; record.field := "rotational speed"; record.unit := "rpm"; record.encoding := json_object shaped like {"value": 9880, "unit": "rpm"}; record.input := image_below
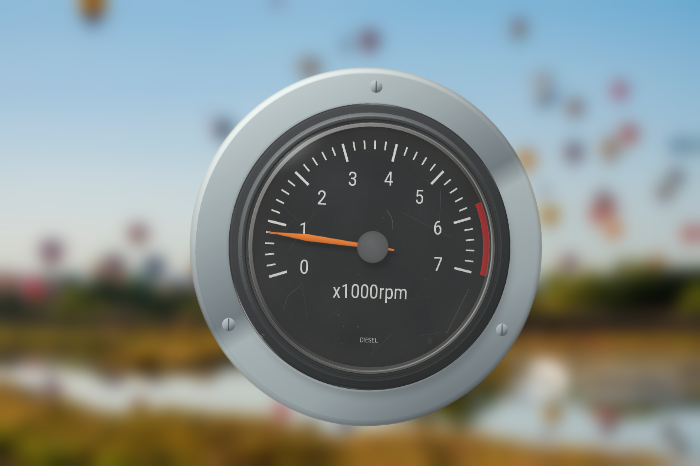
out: {"value": 800, "unit": "rpm"}
